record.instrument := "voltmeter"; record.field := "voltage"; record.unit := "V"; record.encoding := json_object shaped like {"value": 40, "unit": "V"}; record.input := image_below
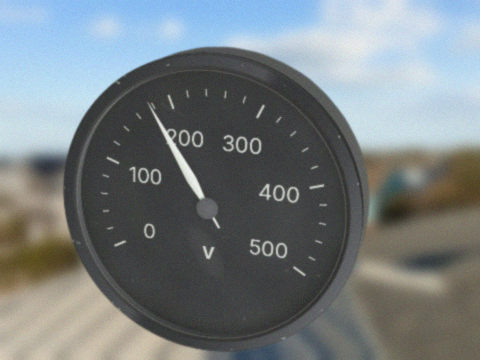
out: {"value": 180, "unit": "V"}
